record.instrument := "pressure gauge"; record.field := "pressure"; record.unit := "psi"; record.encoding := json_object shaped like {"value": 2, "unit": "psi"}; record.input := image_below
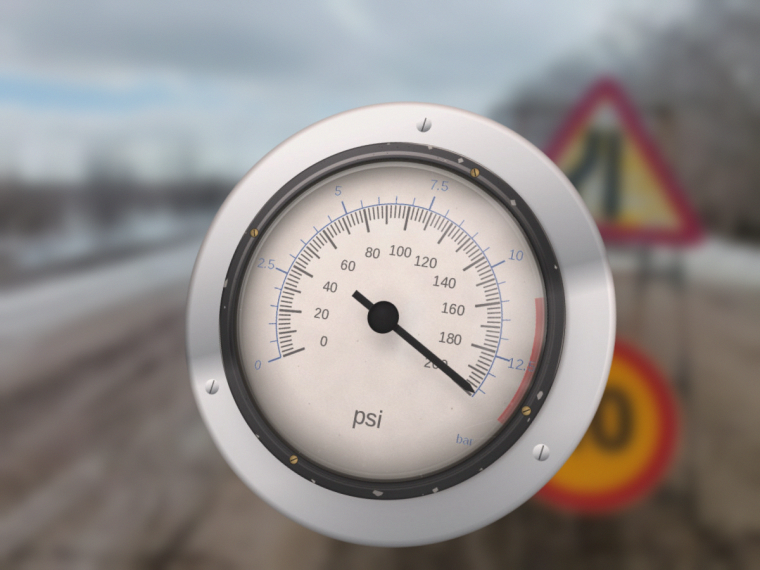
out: {"value": 198, "unit": "psi"}
